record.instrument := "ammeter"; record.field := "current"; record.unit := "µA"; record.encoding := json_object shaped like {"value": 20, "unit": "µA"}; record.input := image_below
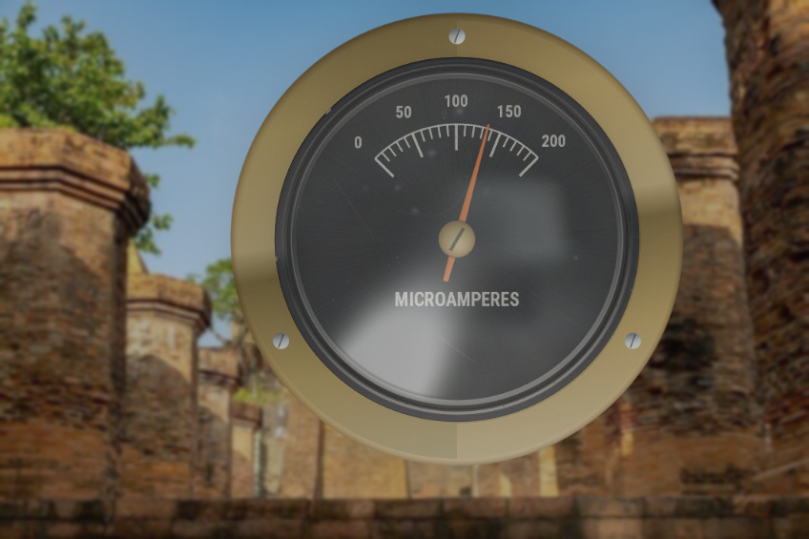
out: {"value": 135, "unit": "µA"}
